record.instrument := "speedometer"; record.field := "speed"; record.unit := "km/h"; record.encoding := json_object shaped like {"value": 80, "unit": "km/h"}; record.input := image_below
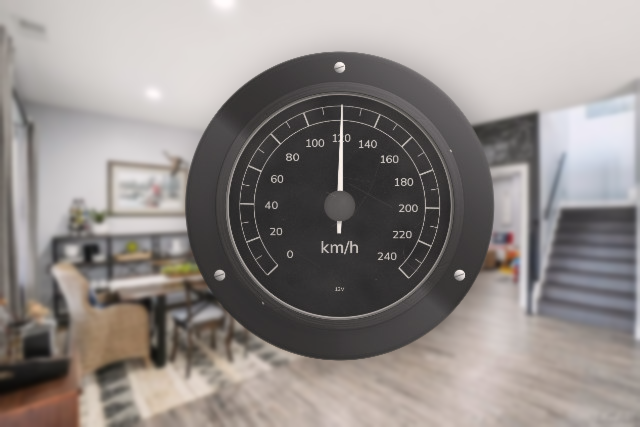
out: {"value": 120, "unit": "km/h"}
